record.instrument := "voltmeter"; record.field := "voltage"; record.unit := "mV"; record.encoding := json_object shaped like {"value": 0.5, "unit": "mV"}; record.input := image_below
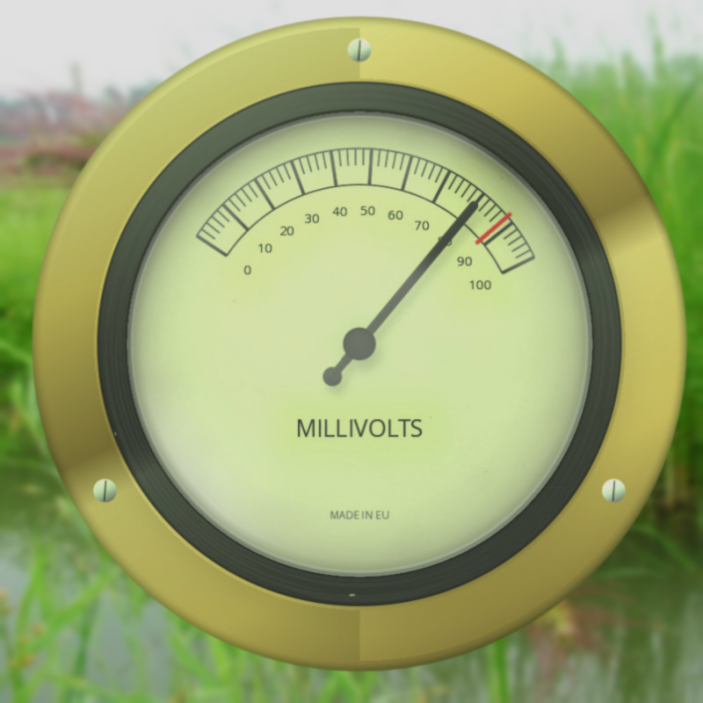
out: {"value": 80, "unit": "mV"}
